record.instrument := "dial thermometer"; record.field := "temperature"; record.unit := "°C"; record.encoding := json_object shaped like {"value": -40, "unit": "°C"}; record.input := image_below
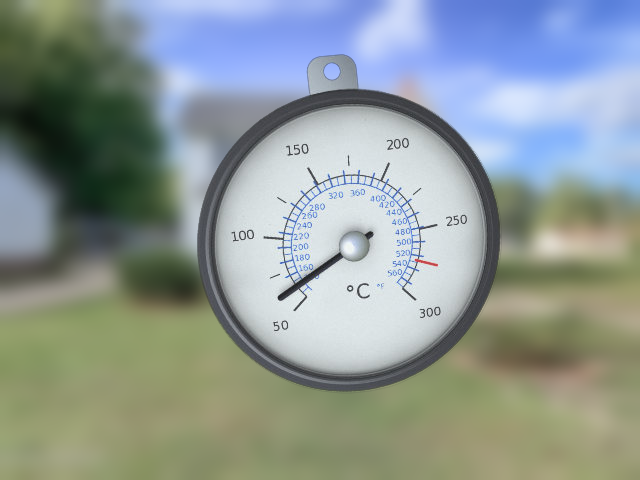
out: {"value": 62.5, "unit": "°C"}
